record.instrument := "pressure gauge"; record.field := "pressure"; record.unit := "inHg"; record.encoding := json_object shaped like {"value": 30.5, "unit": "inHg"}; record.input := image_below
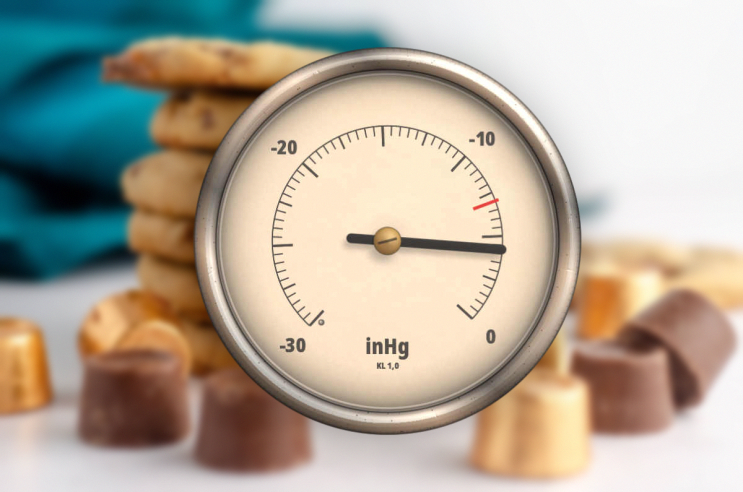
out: {"value": -4.25, "unit": "inHg"}
